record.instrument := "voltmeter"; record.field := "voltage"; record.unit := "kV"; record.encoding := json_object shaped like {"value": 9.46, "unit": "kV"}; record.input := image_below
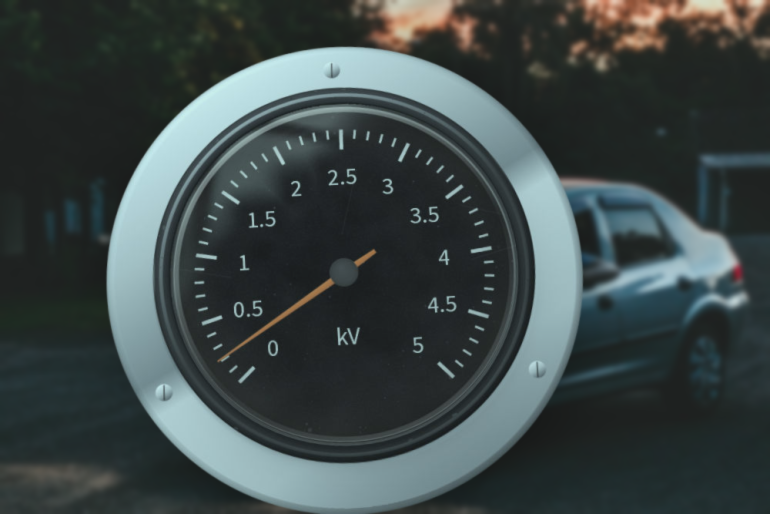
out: {"value": 0.2, "unit": "kV"}
